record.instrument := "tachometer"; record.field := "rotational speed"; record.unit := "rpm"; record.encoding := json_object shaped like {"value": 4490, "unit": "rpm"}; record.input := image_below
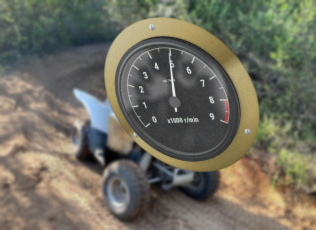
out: {"value": 5000, "unit": "rpm"}
